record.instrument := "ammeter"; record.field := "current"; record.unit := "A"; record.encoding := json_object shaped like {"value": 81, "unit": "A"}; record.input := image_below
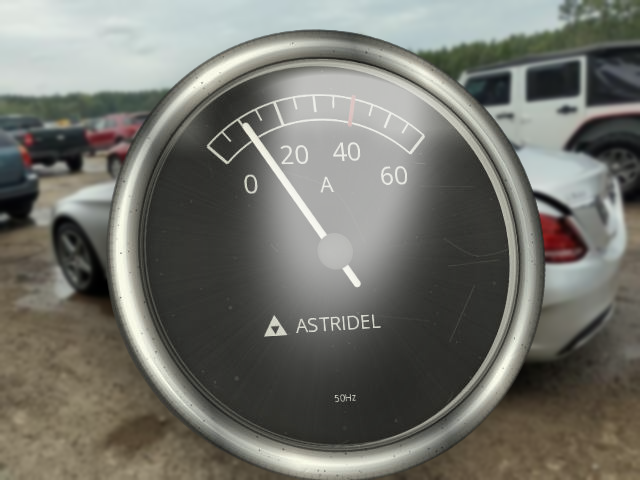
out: {"value": 10, "unit": "A"}
